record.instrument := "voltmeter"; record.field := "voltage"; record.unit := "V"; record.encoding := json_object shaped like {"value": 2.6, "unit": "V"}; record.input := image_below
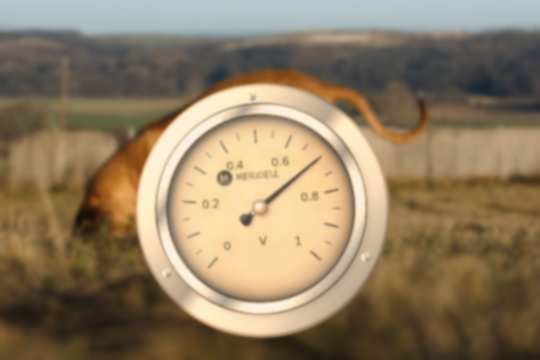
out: {"value": 0.7, "unit": "V"}
